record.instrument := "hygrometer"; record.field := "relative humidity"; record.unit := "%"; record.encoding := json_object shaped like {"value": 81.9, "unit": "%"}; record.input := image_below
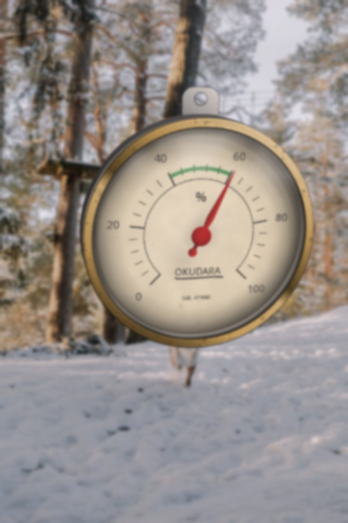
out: {"value": 60, "unit": "%"}
